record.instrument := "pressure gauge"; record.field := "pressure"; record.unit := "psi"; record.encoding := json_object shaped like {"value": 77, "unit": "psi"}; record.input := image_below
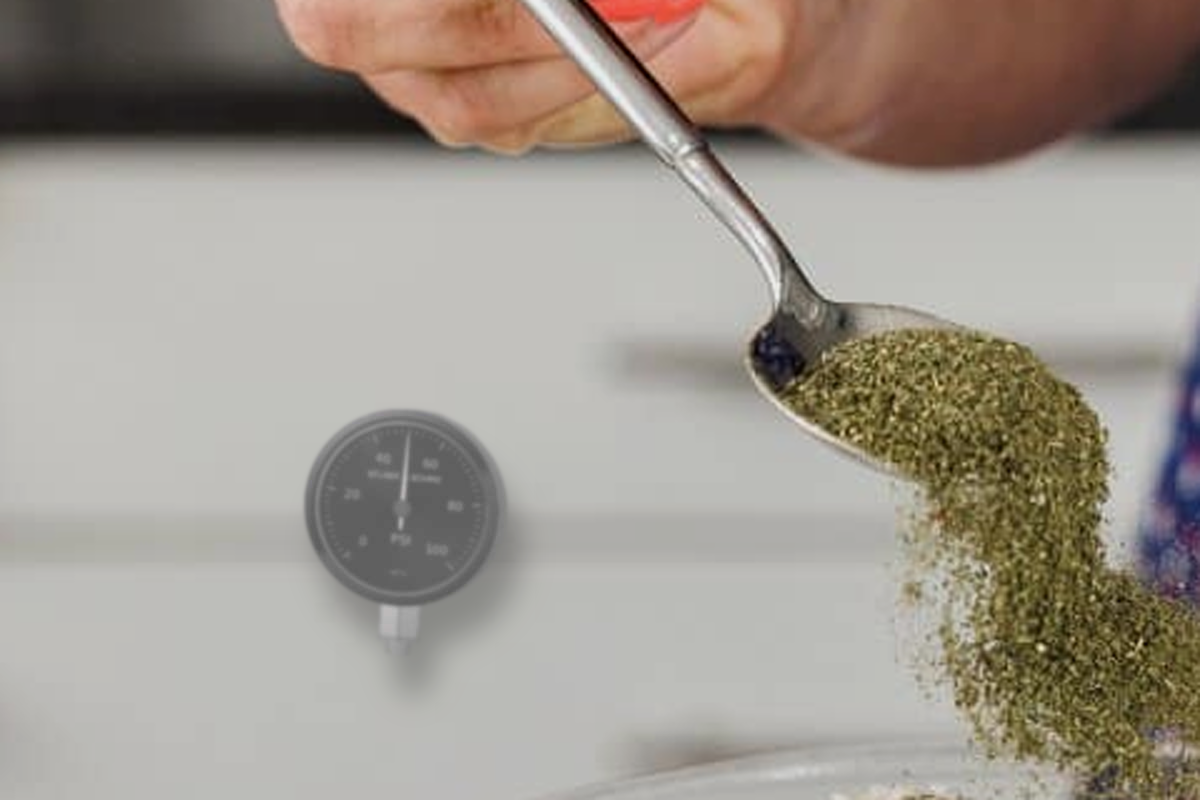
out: {"value": 50, "unit": "psi"}
